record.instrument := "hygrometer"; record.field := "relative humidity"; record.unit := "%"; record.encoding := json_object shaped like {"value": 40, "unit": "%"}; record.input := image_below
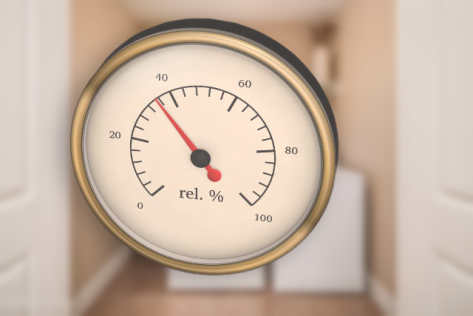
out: {"value": 36, "unit": "%"}
